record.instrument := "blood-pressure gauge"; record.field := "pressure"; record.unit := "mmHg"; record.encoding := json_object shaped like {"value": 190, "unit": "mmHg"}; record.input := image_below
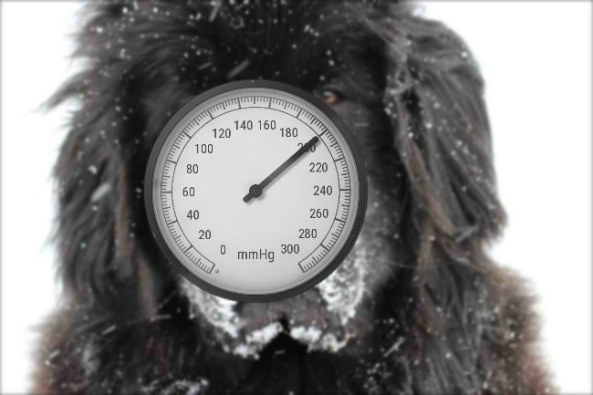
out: {"value": 200, "unit": "mmHg"}
